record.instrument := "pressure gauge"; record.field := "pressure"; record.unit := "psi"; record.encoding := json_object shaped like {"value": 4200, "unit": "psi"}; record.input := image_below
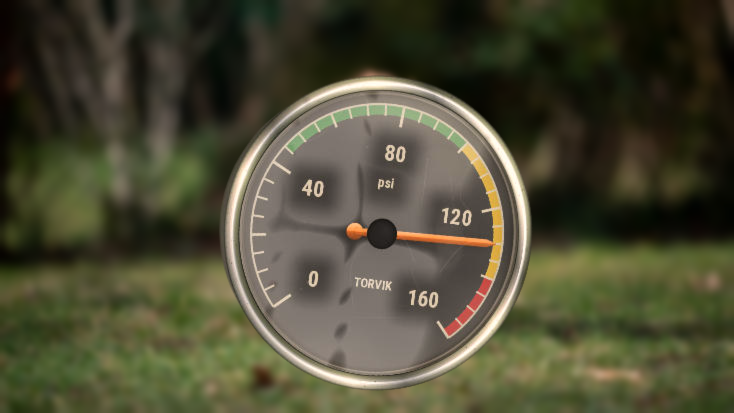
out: {"value": 130, "unit": "psi"}
